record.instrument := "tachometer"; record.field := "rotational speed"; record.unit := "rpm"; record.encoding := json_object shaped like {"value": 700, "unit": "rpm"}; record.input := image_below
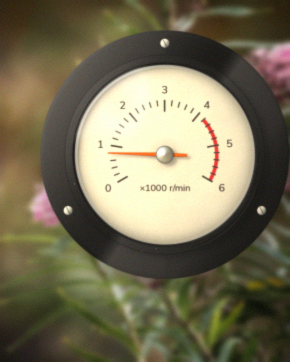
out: {"value": 800, "unit": "rpm"}
